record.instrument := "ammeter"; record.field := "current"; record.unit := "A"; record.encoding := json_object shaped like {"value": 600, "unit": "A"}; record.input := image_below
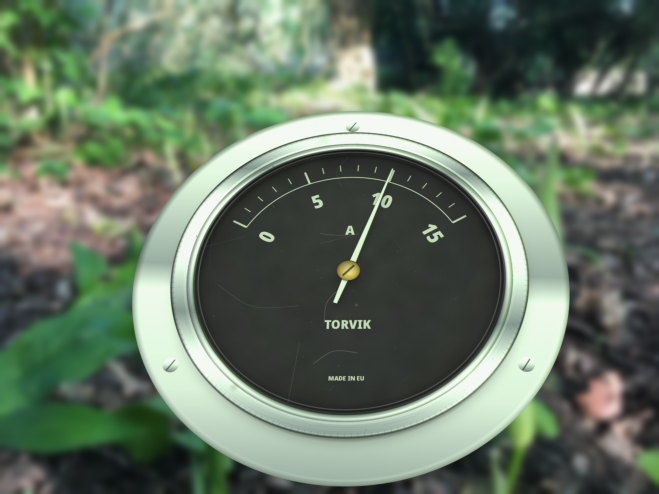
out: {"value": 10, "unit": "A"}
